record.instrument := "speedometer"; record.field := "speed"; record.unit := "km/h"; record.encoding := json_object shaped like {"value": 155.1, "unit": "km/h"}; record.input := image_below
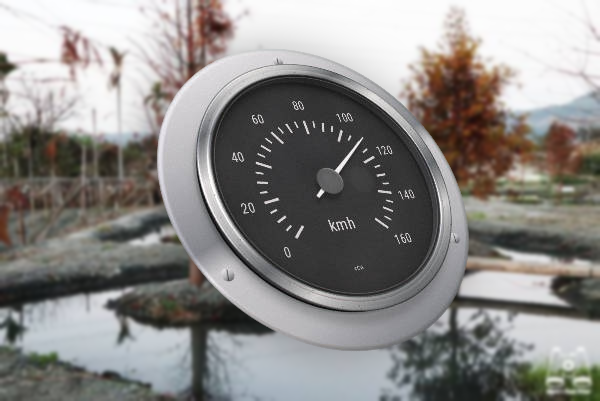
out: {"value": 110, "unit": "km/h"}
